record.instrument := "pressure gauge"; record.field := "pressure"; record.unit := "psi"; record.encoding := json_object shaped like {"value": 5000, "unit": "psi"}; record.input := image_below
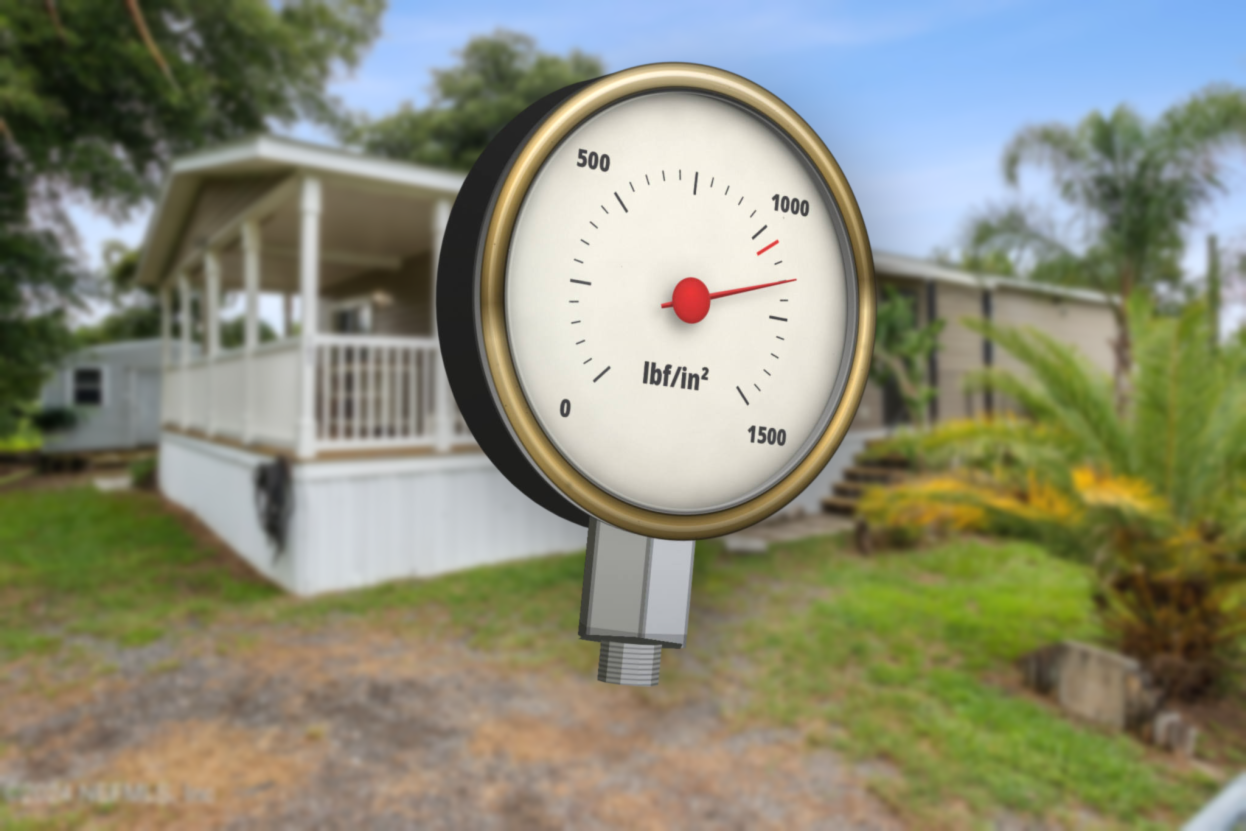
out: {"value": 1150, "unit": "psi"}
